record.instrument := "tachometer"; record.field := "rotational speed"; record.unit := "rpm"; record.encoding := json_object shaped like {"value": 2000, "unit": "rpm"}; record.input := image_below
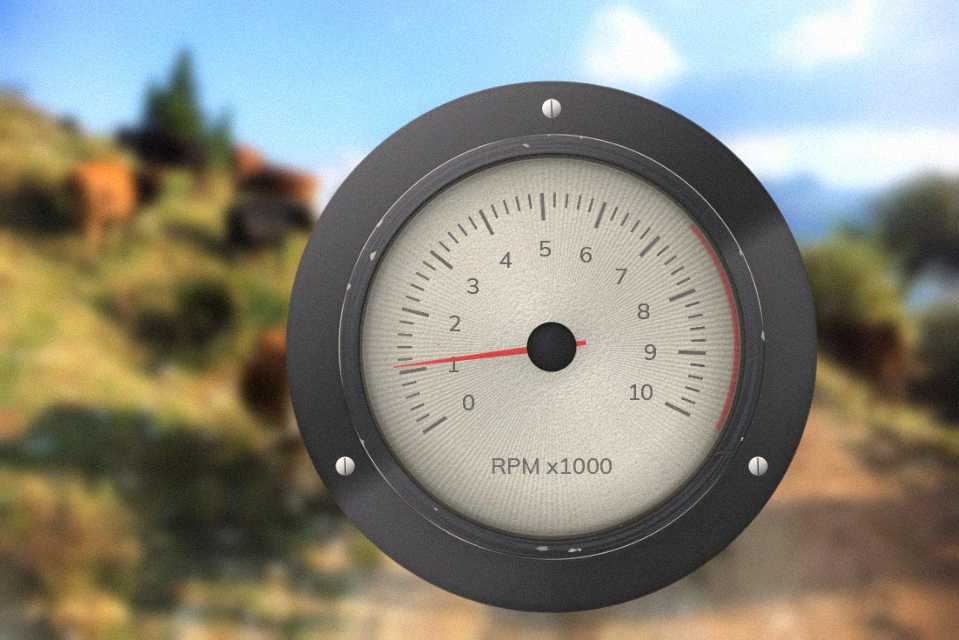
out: {"value": 1100, "unit": "rpm"}
